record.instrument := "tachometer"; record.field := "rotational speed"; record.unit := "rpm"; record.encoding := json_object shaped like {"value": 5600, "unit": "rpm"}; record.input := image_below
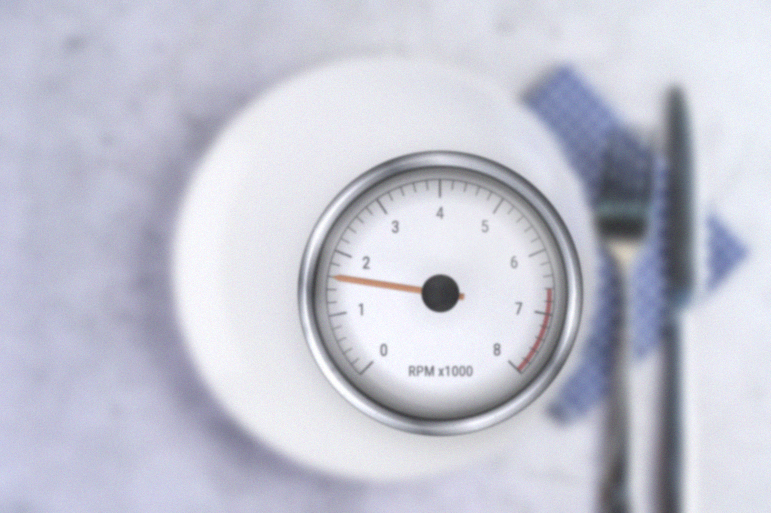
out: {"value": 1600, "unit": "rpm"}
